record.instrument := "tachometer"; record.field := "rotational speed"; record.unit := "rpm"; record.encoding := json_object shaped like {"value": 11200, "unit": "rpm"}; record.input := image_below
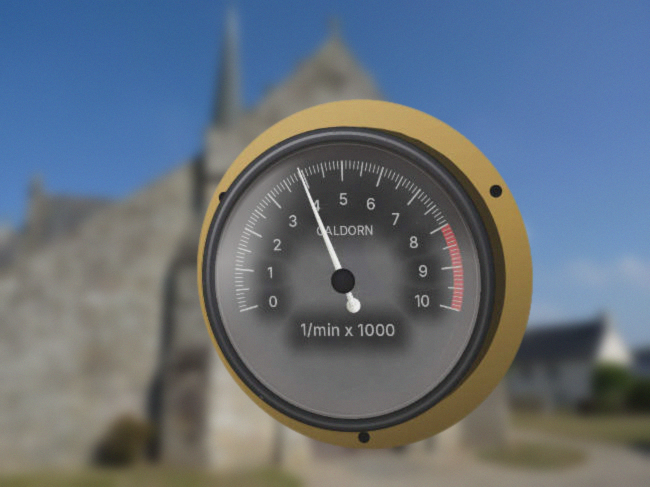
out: {"value": 4000, "unit": "rpm"}
